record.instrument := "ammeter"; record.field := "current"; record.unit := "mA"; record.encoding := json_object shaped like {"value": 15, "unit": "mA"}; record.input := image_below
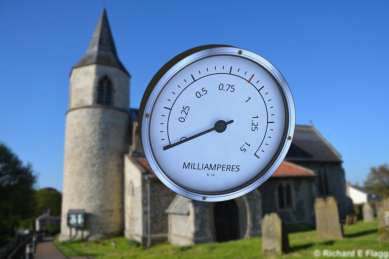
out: {"value": 0, "unit": "mA"}
